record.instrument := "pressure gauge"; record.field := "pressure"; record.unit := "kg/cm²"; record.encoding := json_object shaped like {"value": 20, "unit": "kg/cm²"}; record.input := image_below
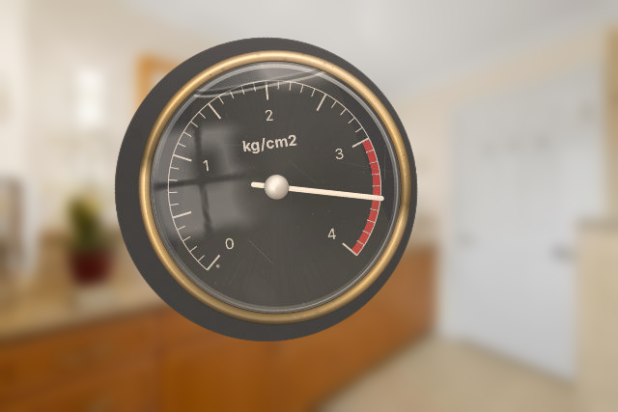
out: {"value": 3.5, "unit": "kg/cm²"}
